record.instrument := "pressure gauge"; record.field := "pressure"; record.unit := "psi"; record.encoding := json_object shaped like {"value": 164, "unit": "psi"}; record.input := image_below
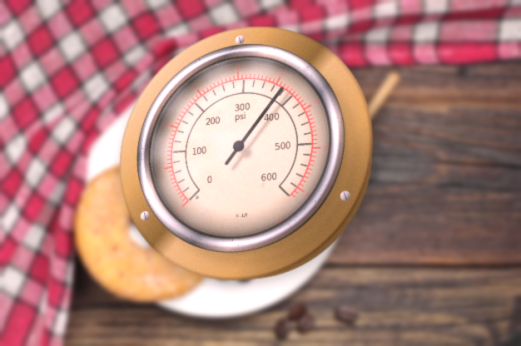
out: {"value": 380, "unit": "psi"}
